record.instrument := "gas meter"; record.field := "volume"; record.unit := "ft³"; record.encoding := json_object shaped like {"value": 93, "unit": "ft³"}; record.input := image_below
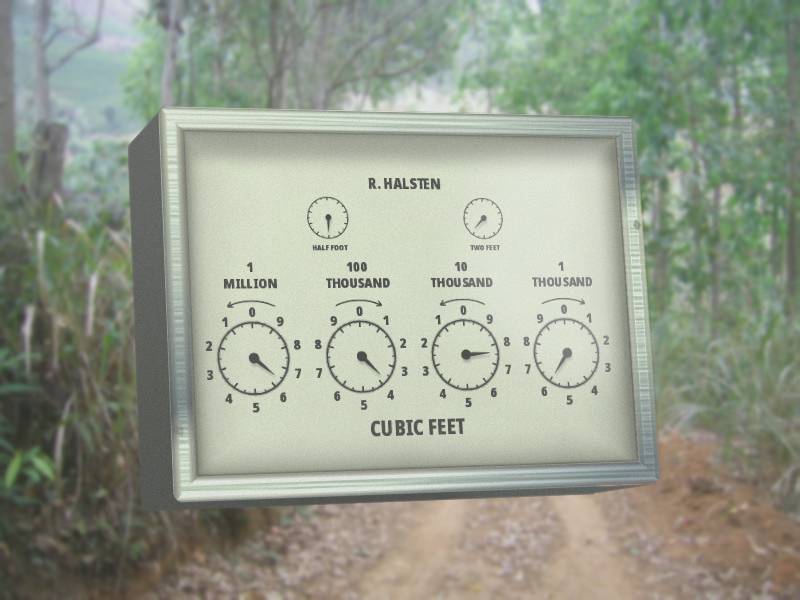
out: {"value": 637600, "unit": "ft³"}
